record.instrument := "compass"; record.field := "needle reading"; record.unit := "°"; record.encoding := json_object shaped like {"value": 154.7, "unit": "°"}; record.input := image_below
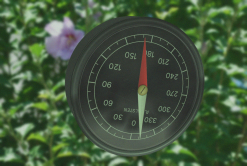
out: {"value": 170, "unit": "°"}
